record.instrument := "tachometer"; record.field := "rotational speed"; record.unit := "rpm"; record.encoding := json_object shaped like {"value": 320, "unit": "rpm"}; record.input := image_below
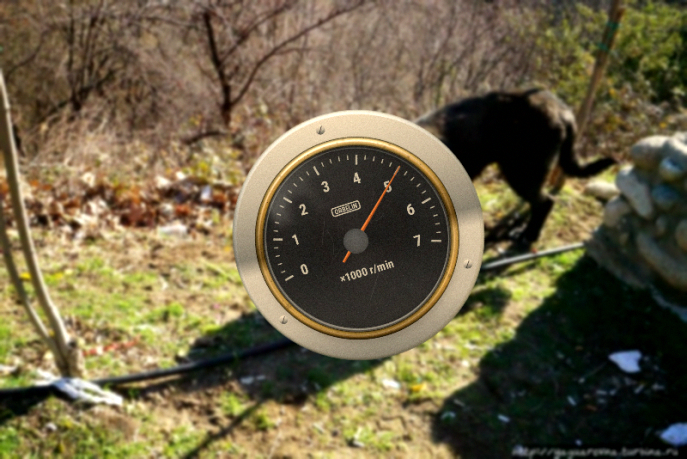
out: {"value": 5000, "unit": "rpm"}
